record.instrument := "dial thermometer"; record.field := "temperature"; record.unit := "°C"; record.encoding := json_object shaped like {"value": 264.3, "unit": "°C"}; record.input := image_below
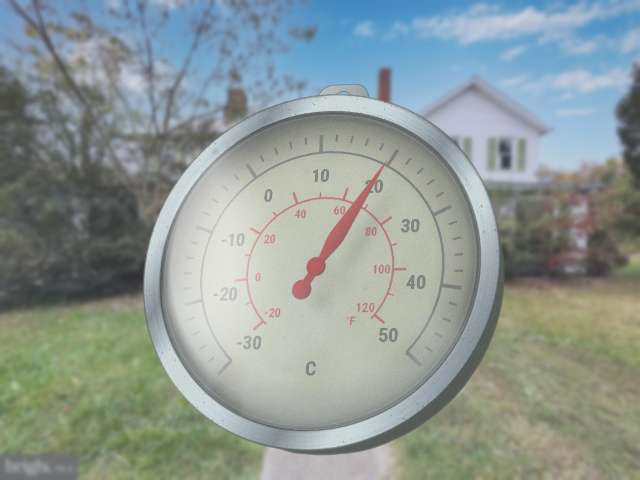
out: {"value": 20, "unit": "°C"}
